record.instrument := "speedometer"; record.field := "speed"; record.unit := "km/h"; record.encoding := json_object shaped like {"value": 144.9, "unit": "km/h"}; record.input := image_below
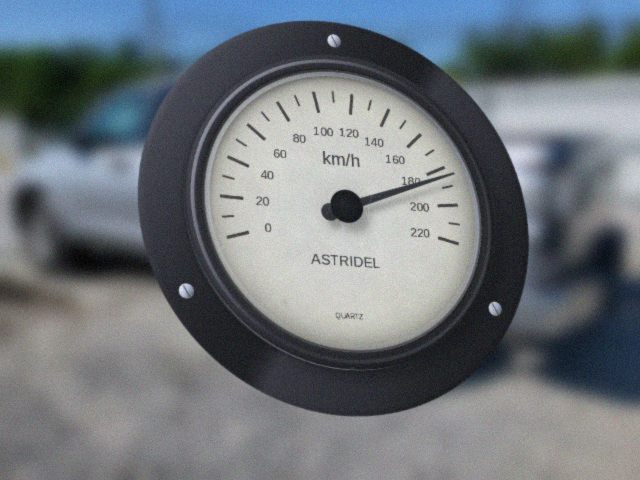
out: {"value": 185, "unit": "km/h"}
